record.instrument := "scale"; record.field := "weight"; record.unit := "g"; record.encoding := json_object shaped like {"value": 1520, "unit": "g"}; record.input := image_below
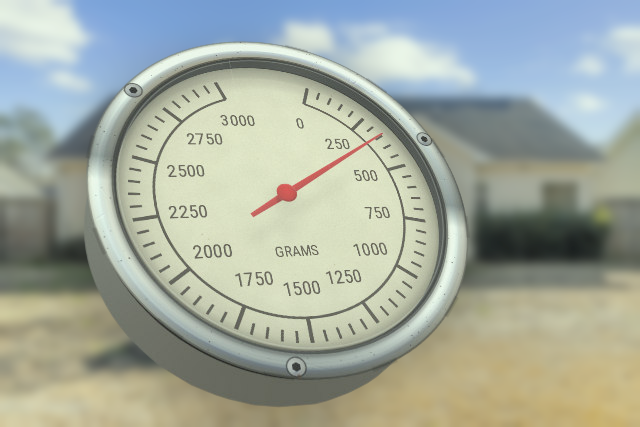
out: {"value": 350, "unit": "g"}
